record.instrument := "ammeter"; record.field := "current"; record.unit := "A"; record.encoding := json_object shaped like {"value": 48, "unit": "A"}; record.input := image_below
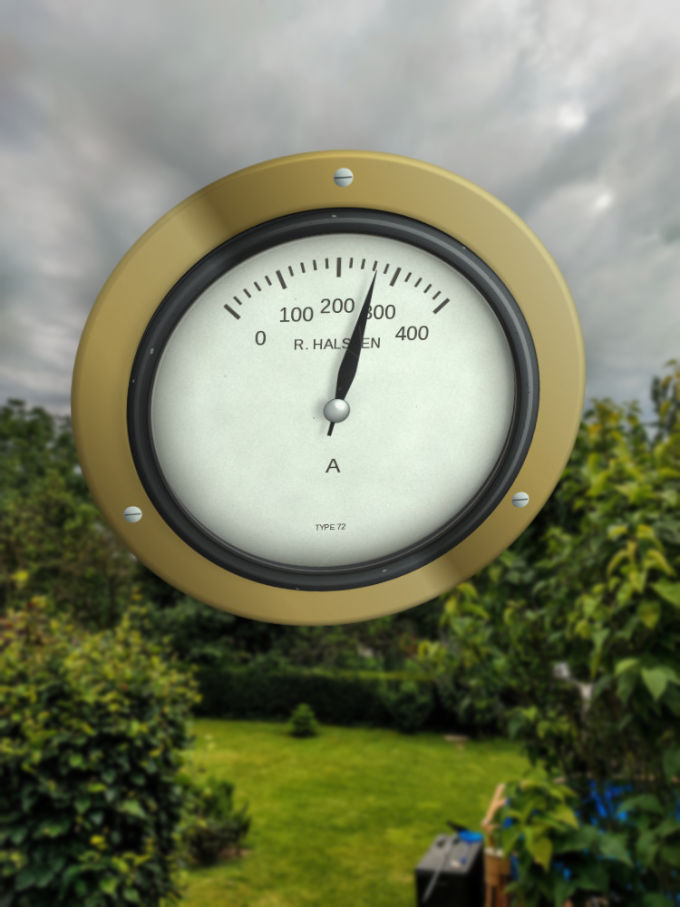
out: {"value": 260, "unit": "A"}
